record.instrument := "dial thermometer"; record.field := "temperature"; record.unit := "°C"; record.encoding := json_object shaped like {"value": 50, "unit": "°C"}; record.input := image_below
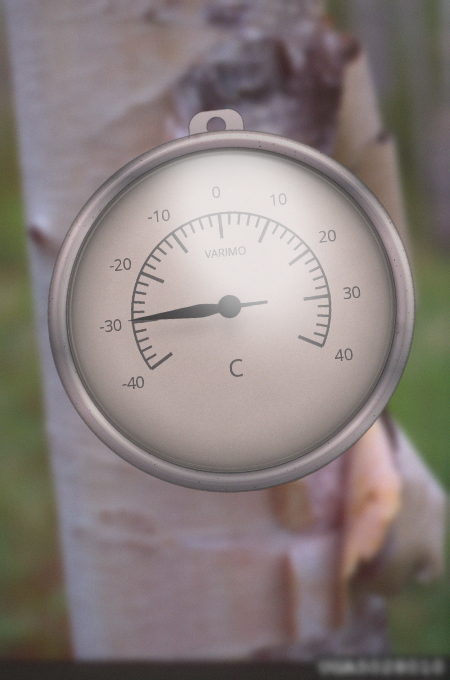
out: {"value": -30, "unit": "°C"}
